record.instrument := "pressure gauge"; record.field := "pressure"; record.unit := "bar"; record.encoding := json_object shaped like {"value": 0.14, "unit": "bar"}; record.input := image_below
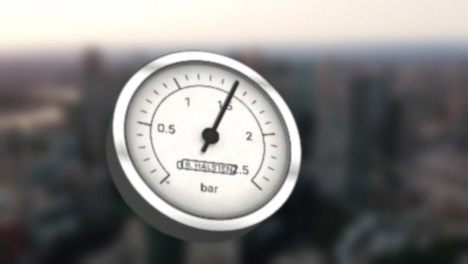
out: {"value": 1.5, "unit": "bar"}
